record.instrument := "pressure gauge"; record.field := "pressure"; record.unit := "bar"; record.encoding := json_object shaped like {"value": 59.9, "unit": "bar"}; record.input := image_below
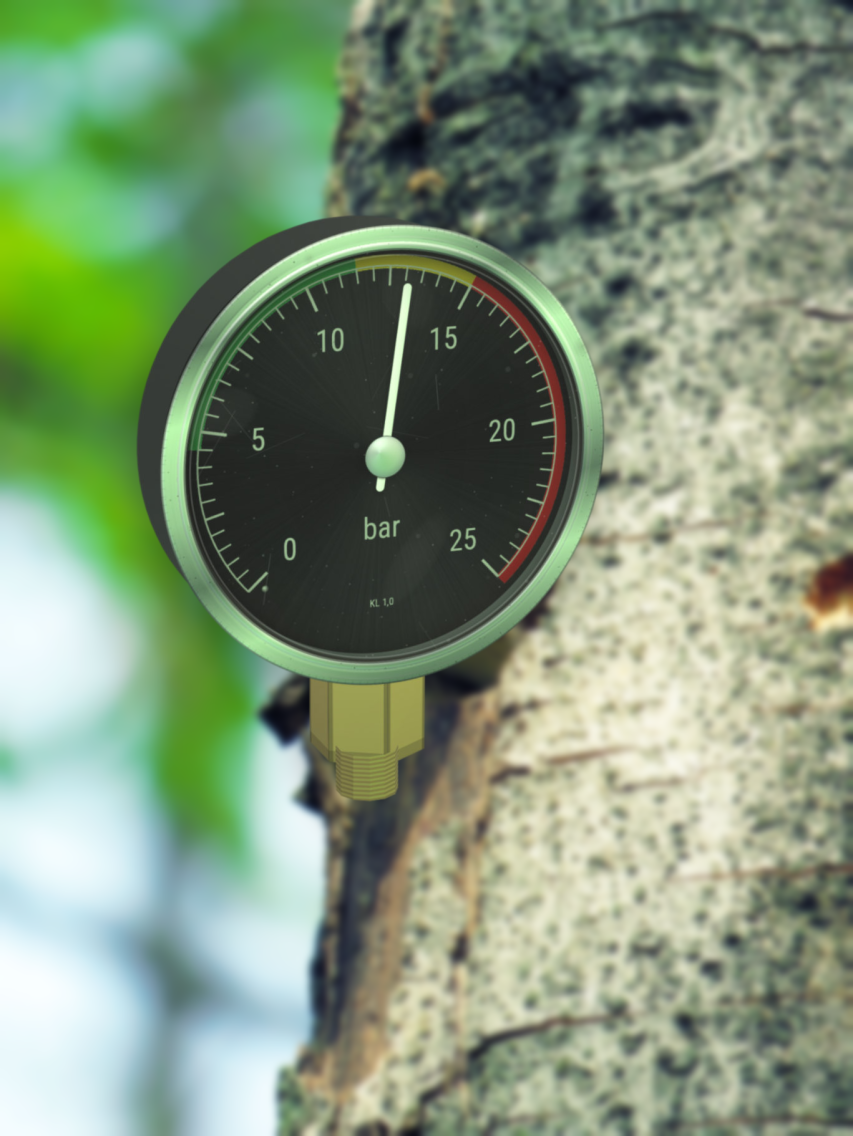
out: {"value": 13, "unit": "bar"}
